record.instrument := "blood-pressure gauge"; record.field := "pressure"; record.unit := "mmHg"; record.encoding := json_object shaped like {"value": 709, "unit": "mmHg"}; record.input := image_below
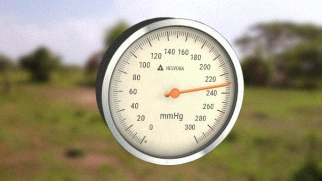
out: {"value": 230, "unit": "mmHg"}
